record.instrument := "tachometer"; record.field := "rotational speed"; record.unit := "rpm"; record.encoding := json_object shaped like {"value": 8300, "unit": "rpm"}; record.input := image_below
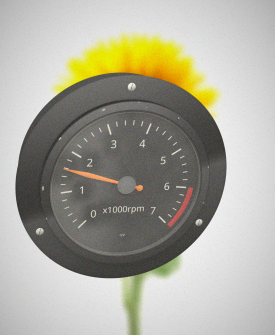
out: {"value": 1600, "unit": "rpm"}
